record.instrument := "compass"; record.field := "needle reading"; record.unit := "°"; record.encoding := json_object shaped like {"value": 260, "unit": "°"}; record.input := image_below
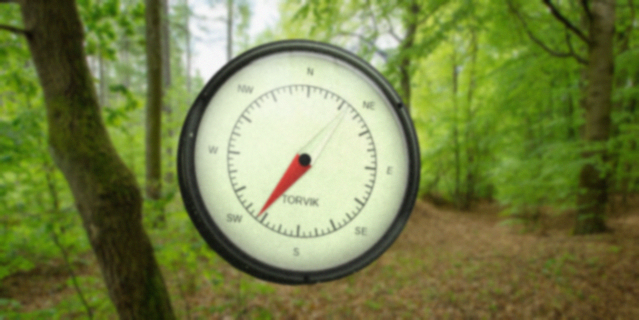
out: {"value": 215, "unit": "°"}
